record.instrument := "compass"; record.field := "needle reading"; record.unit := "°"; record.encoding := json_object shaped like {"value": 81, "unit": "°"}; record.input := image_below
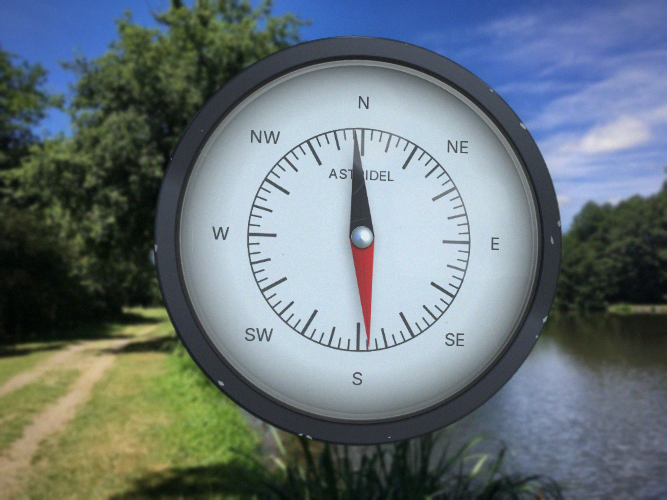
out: {"value": 175, "unit": "°"}
